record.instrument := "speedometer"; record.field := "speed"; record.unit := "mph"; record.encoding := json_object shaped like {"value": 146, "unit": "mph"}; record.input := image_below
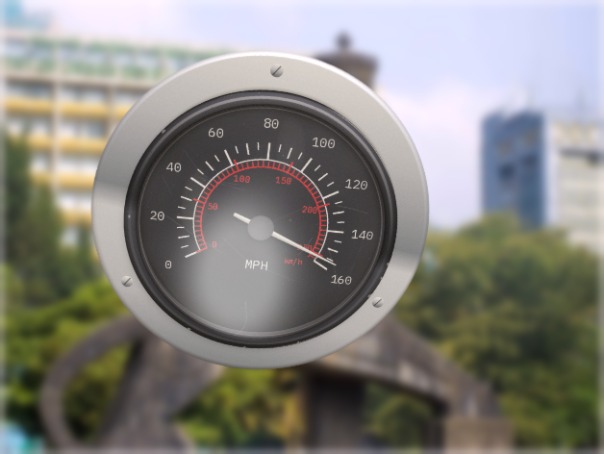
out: {"value": 155, "unit": "mph"}
